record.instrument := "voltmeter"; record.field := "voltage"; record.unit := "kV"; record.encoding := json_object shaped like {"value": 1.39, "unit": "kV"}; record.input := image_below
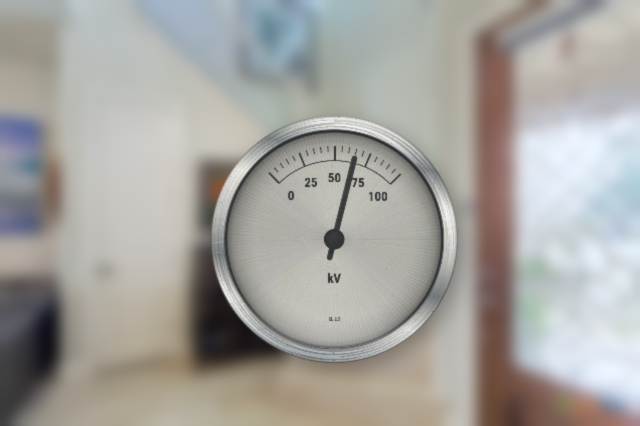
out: {"value": 65, "unit": "kV"}
